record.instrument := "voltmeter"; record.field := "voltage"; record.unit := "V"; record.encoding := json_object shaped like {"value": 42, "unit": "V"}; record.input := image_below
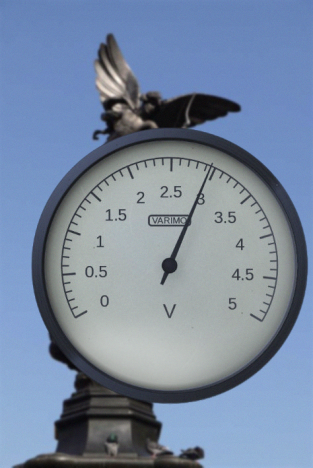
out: {"value": 2.95, "unit": "V"}
